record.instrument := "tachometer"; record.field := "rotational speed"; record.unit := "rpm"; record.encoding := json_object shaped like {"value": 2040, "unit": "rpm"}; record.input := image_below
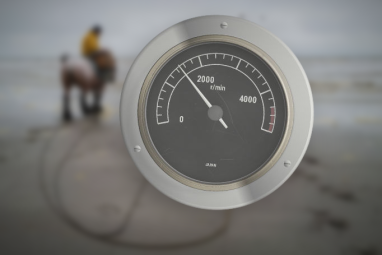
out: {"value": 1500, "unit": "rpm"}
